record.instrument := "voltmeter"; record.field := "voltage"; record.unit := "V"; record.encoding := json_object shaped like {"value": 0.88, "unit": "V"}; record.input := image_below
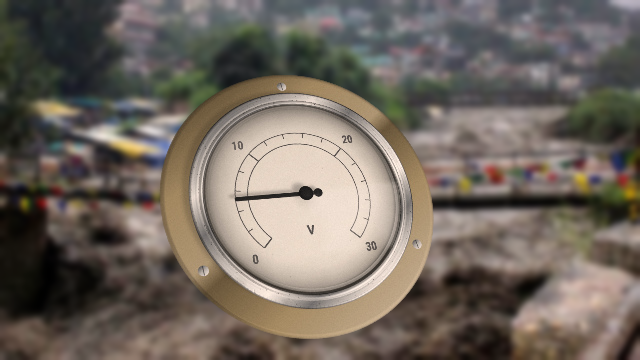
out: {"value": 5, "unit": "V"}
